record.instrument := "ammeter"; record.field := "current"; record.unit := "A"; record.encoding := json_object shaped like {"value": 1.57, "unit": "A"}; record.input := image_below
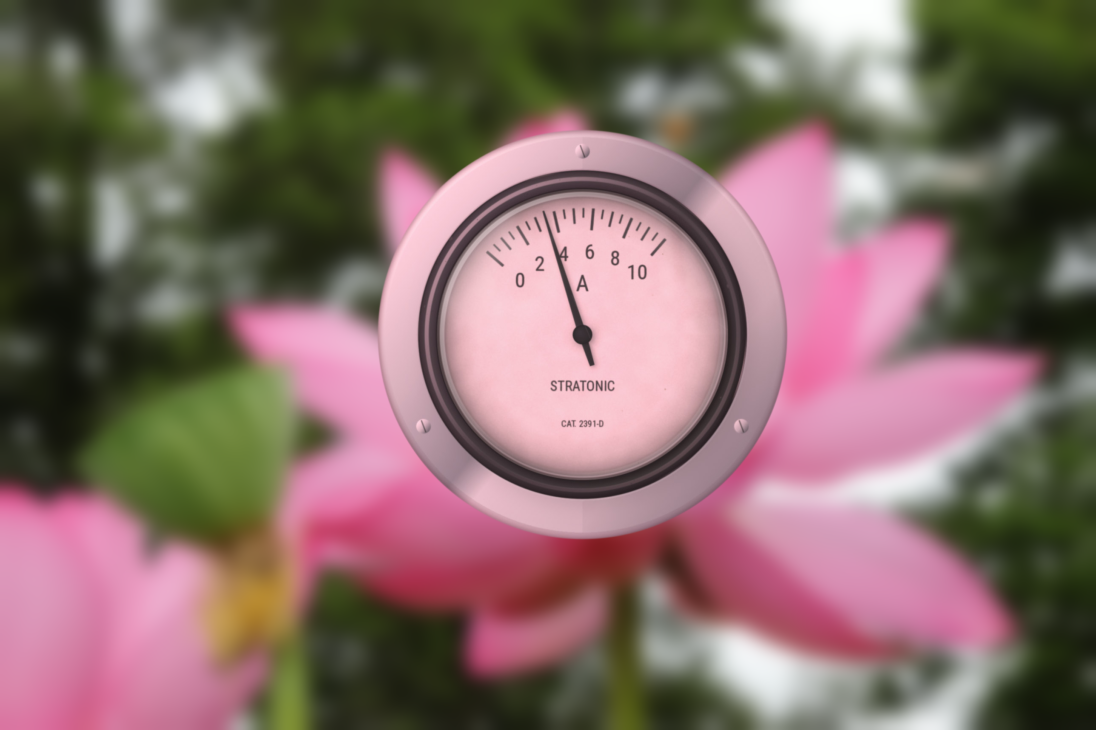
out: {"value": 3.5, "unit": "A"}
